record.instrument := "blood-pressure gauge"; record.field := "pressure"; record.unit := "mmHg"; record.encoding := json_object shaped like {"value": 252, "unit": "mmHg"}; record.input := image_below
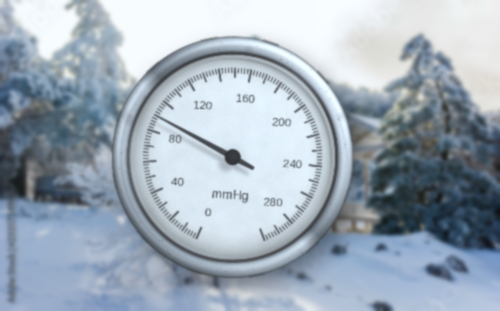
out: {"value": 90, "unit": "mmHg"}
